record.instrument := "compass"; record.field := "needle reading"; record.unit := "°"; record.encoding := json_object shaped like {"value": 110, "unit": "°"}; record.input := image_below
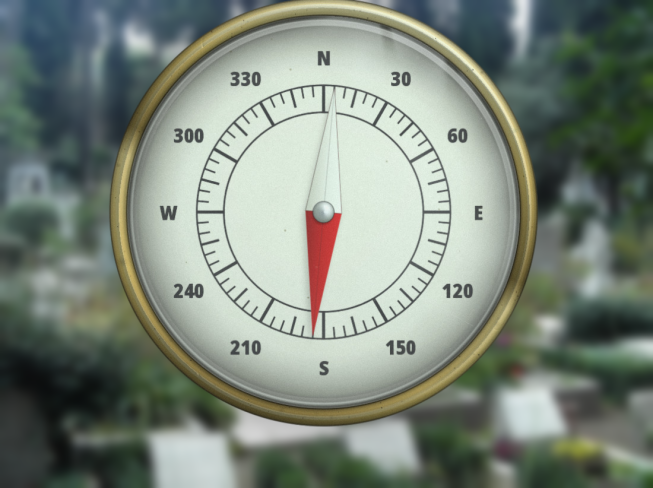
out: {"value": 185, "unit": "°"}
